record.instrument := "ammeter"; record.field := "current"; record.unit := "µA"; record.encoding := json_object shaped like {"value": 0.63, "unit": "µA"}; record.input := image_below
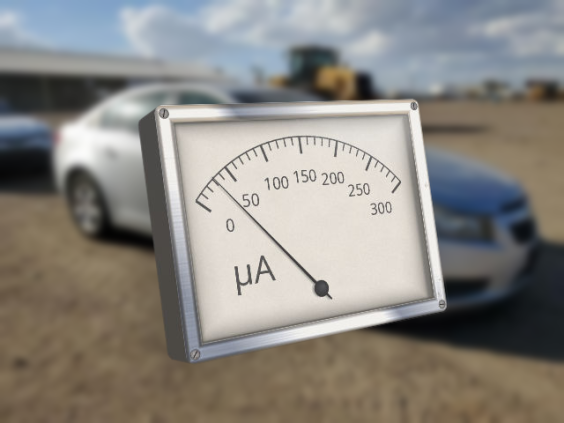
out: {"value": 30, "unit": "µA"}
